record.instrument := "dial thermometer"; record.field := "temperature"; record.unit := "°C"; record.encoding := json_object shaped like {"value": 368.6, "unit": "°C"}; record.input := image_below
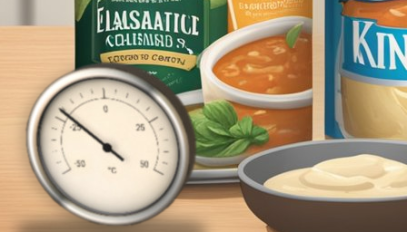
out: {"value": -20, "unit": "°C"}
